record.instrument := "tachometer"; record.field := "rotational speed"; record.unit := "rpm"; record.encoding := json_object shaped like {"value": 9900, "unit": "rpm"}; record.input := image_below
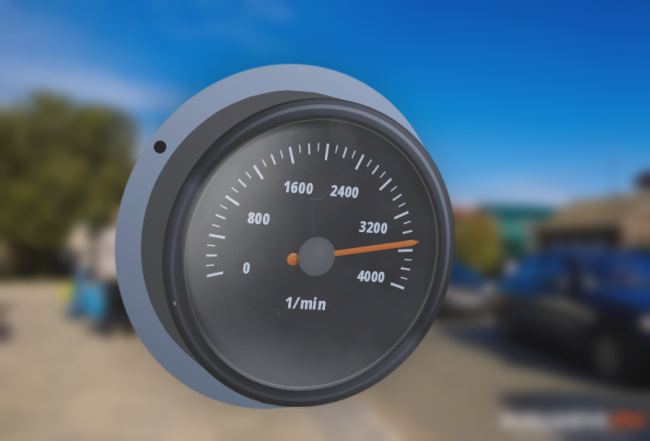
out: {"value": 3500, "unit": "rpm"}
